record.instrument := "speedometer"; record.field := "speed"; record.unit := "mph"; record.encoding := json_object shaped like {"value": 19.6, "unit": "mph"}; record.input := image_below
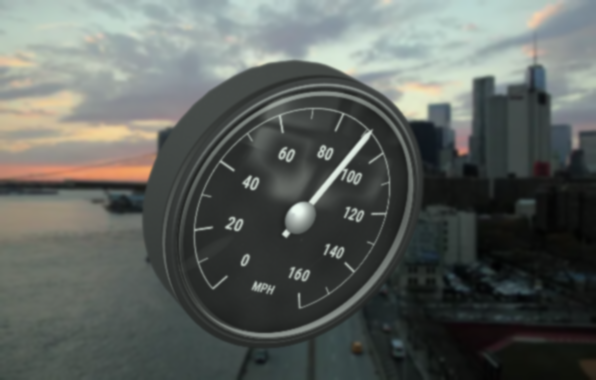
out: {"value": 90, "unit": "mph"}
